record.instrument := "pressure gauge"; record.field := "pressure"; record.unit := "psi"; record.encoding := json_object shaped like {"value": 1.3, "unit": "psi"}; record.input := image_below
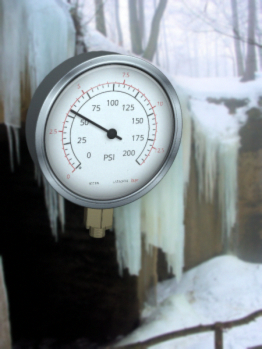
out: {"value": 55, "unit": "psi"}
